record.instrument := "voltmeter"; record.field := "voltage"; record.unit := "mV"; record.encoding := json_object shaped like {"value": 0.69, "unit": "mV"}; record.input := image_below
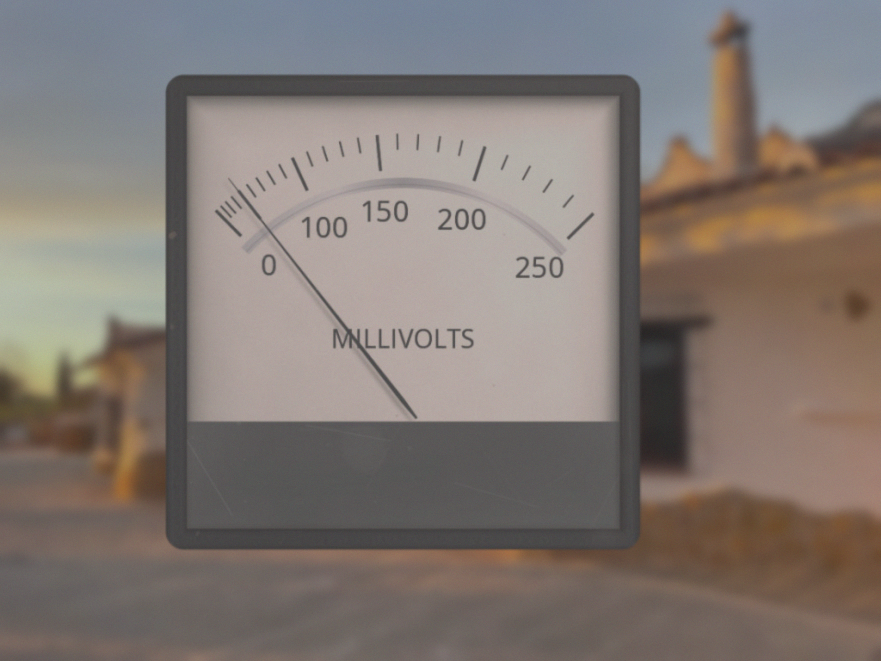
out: {"value": 50, "unit": "mV"}
